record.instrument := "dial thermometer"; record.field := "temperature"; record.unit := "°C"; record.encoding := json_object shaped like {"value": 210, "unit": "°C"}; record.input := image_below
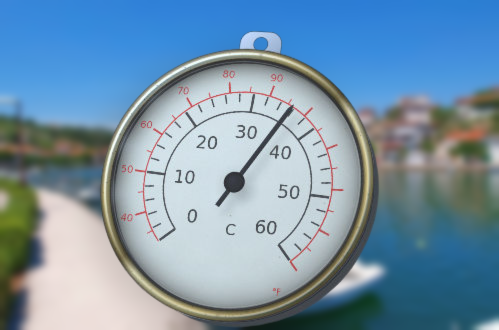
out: {"value": 36, "unit": "°C"}
